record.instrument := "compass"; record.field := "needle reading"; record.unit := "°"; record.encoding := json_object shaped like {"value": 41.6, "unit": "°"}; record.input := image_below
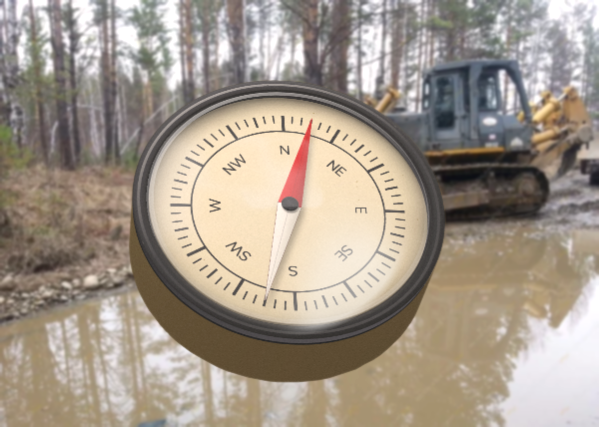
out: {"value": 15, "unit": "°"}
